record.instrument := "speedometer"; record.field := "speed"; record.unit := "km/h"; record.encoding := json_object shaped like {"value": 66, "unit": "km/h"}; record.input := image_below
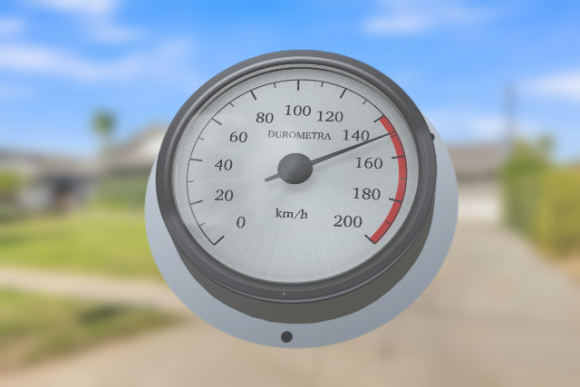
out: {"value": 150, "unit": "km/h"}
